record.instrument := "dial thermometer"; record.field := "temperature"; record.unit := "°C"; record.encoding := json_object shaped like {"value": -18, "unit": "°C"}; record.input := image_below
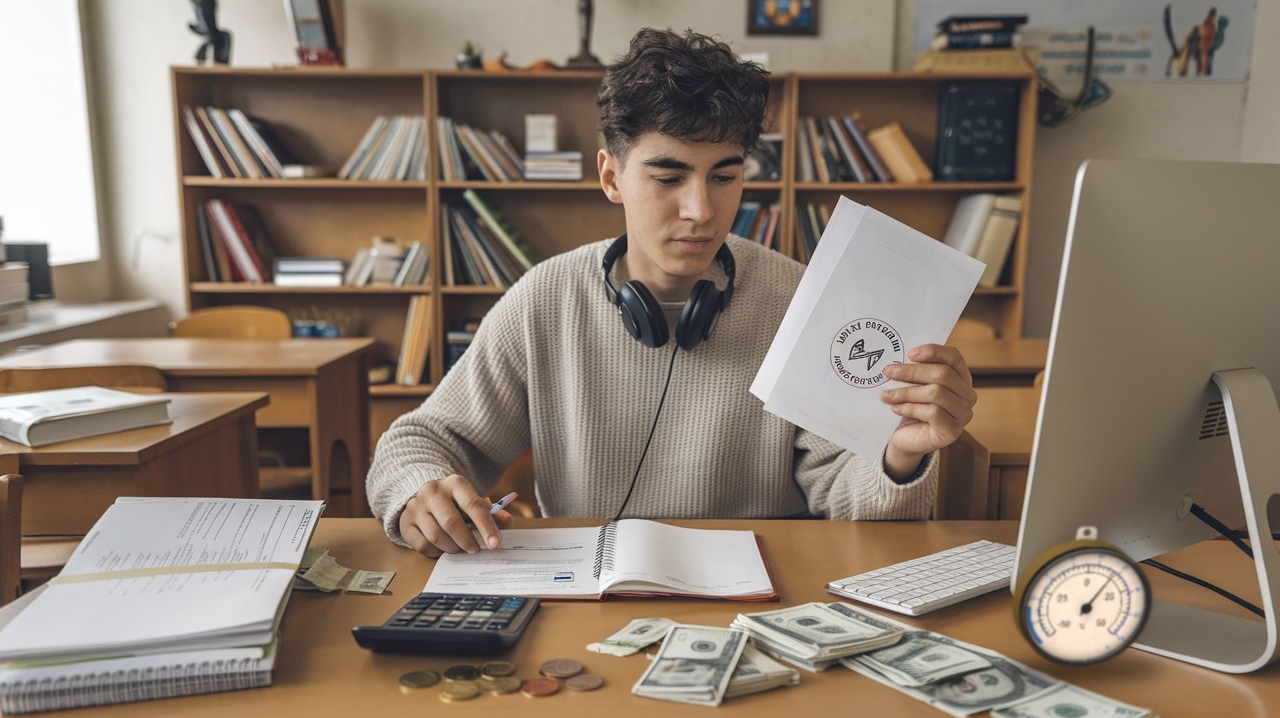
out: {"value": 12.5, "unit": "°C"}
